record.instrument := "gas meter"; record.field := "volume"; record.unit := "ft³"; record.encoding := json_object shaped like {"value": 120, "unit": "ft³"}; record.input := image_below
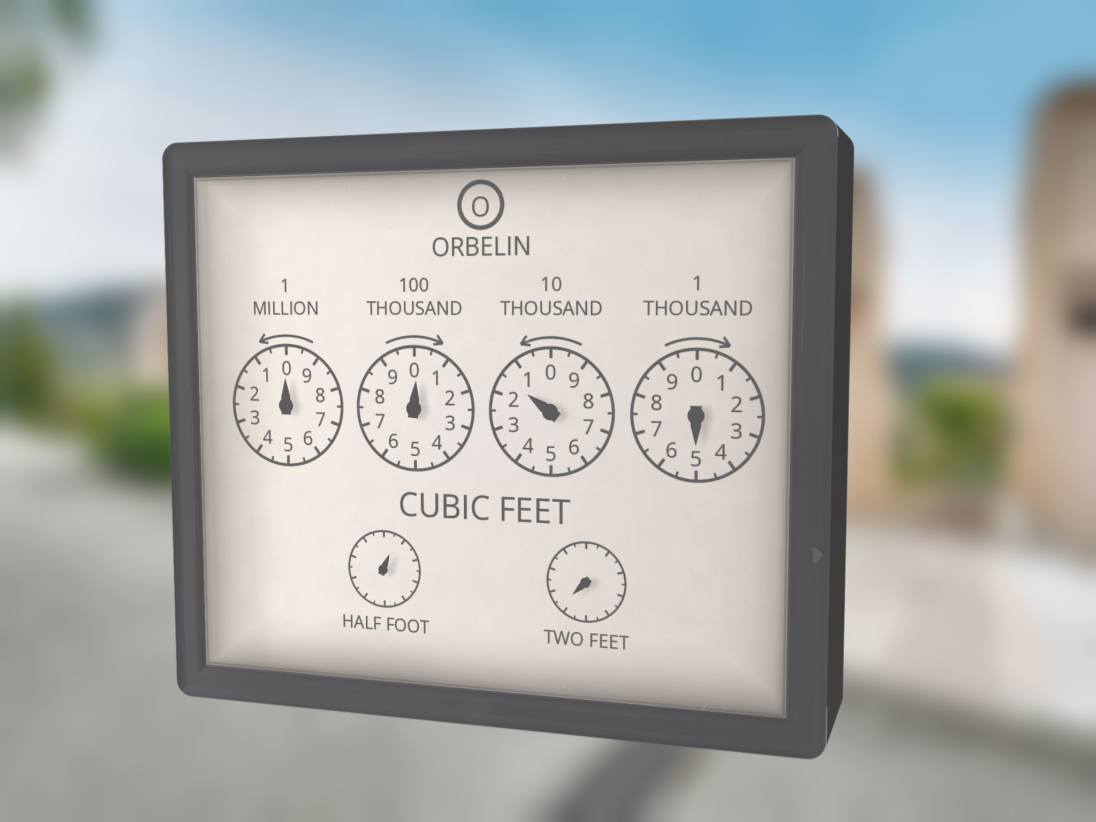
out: {"value": 1500, "unit": "ft³"}
